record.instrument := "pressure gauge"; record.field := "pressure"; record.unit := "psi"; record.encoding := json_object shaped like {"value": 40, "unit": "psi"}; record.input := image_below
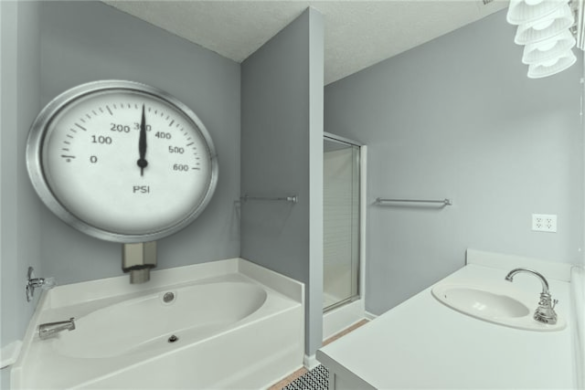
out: {"value": 300, "unit": "psi"}
